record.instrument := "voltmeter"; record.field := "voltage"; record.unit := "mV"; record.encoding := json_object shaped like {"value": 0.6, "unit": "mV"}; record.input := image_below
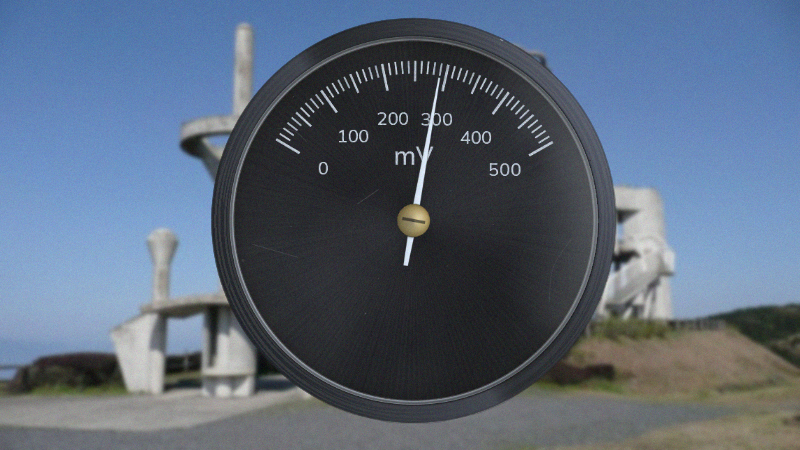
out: {"value": 290, "unit": "mV"}
